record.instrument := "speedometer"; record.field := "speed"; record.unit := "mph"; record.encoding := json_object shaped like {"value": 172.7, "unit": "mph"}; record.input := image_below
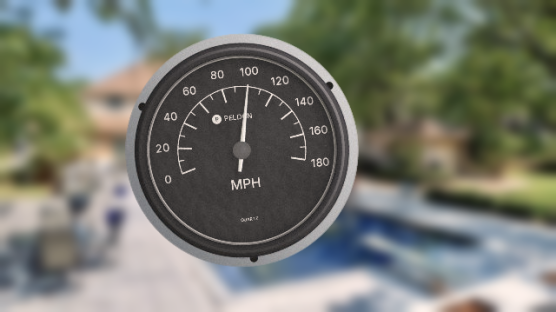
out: {"value": 100, "unit": "mph"}
